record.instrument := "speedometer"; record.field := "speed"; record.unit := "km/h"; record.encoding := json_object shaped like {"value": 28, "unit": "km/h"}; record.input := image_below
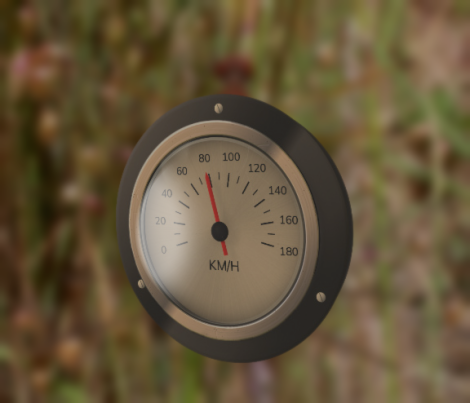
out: {"value": 80, "unit": "km/h"}
